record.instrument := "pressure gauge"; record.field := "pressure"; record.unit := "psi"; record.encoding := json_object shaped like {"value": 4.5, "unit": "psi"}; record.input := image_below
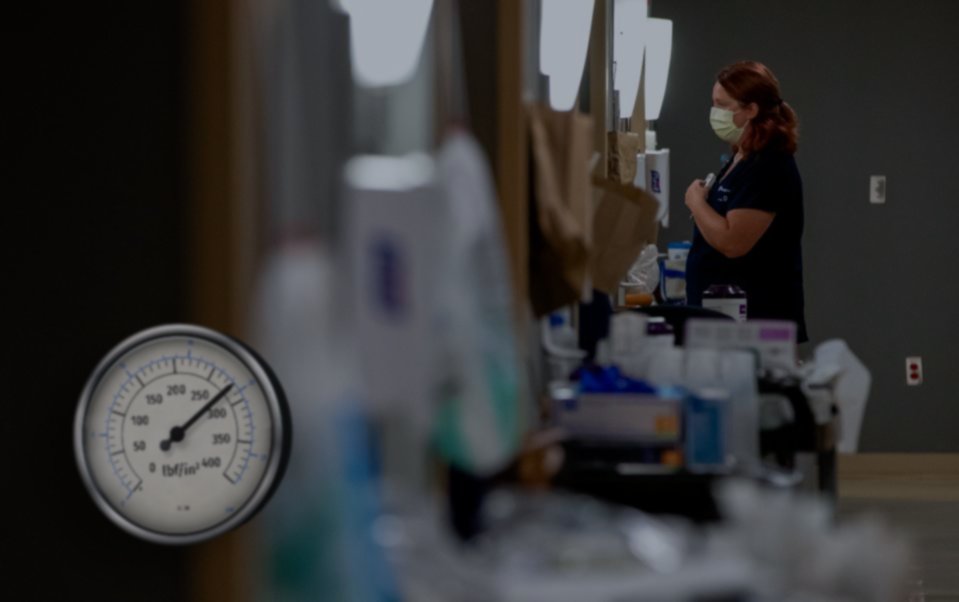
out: {"value": 280, "unit": "psi"}
